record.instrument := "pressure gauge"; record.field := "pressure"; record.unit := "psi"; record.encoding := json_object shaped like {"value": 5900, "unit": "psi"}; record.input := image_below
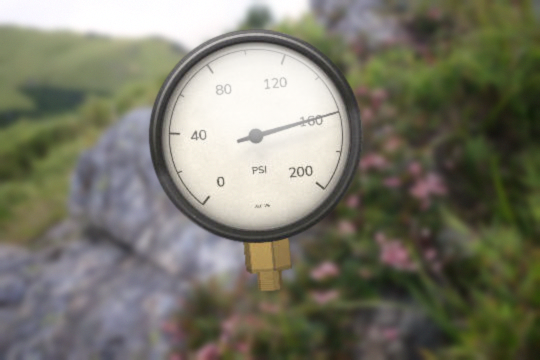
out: {"value": 160, "unit": "psi"}
